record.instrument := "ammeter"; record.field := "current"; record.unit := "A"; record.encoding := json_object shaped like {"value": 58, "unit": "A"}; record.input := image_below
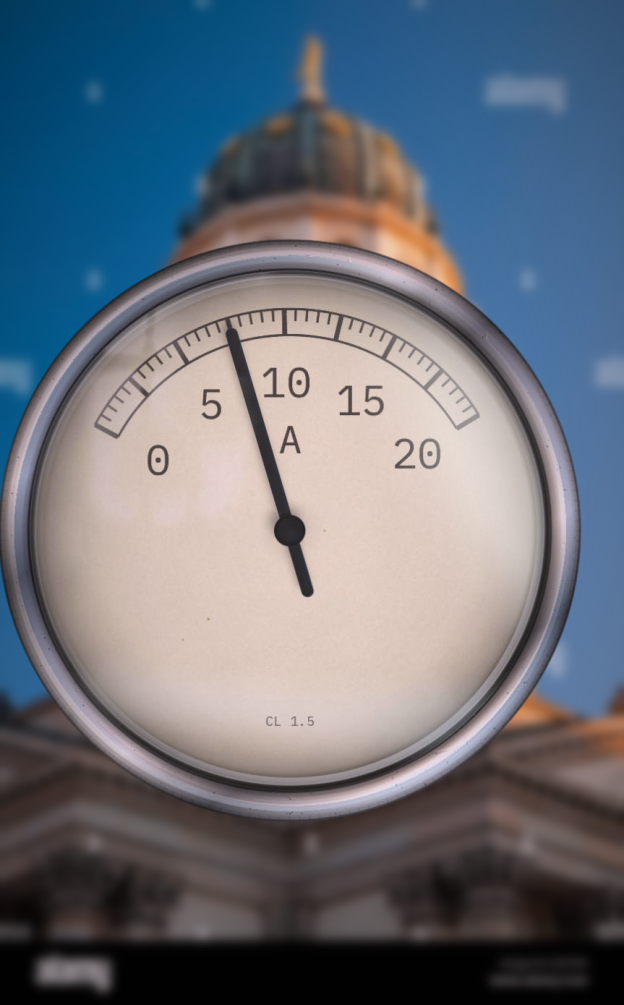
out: {"value": 7.5, "unit": "A"}
